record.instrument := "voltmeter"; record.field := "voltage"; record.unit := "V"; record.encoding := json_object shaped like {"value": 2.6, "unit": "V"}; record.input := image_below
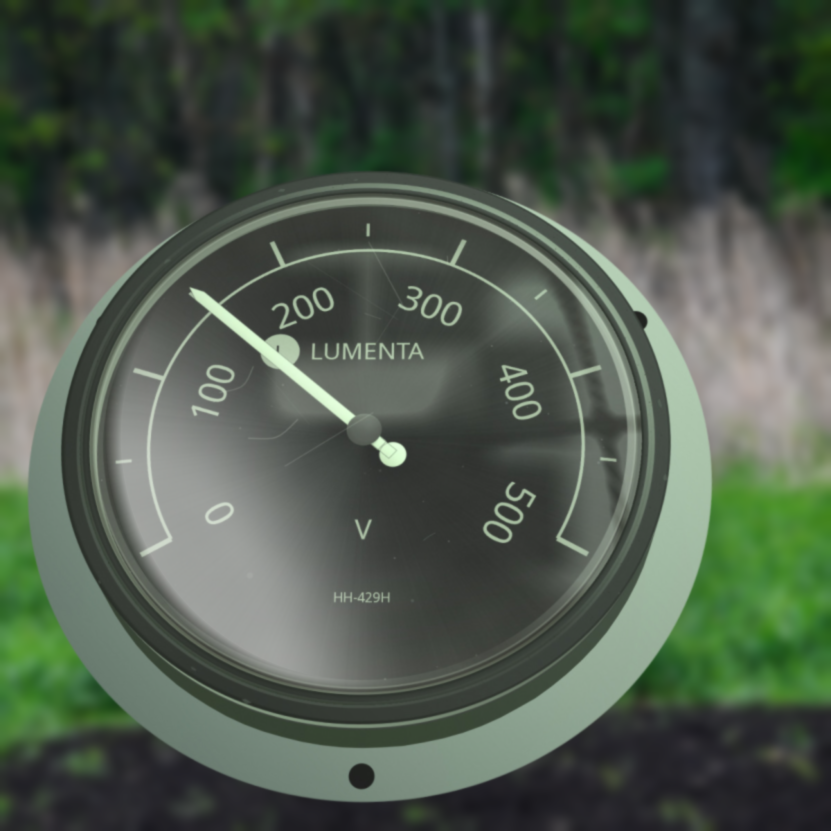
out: {"value": 150, "unit": "V"}
